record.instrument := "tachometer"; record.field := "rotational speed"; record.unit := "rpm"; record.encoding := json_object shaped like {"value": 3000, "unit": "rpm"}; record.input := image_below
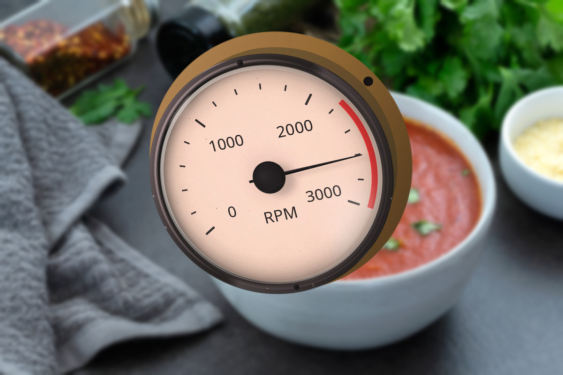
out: {"value": 2600, "unit": "rpm"}
